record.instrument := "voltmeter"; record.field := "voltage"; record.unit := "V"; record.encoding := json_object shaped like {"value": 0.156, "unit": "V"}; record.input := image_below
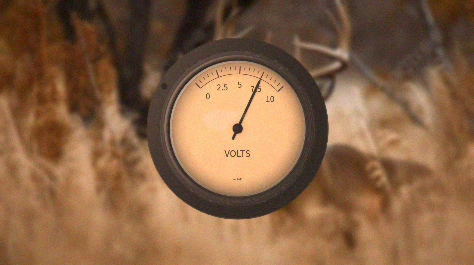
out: {"value": 7.5, "unit": "V"}
